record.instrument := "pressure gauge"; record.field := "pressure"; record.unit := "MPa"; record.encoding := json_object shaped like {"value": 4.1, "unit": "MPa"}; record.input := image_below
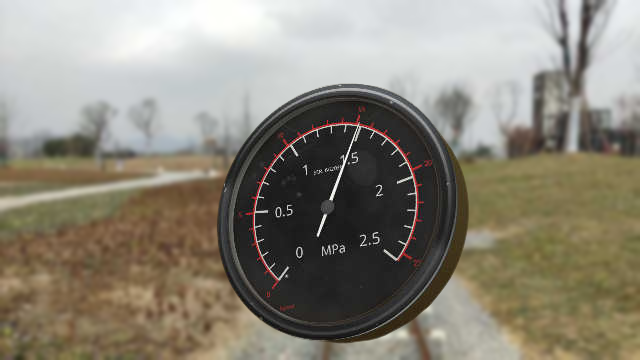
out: {"value": 1.5, "unit": "MPa"}
